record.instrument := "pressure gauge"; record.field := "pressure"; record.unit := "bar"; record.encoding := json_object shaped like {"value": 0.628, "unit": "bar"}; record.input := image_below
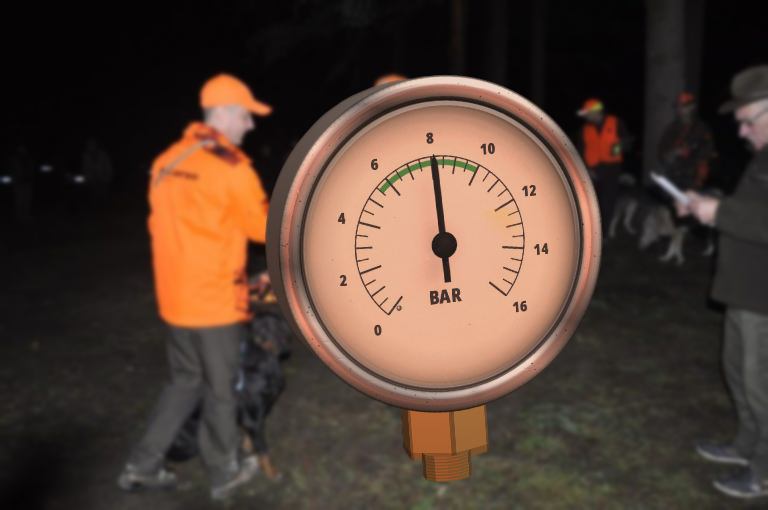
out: {"value": 8, "unit": "bar"}
